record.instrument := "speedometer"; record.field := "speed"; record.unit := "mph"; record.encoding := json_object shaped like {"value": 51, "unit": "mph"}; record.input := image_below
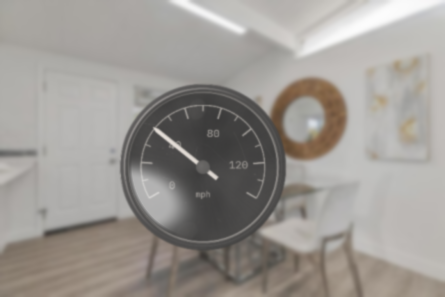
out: {"value": 40, "unit": "mph"}
